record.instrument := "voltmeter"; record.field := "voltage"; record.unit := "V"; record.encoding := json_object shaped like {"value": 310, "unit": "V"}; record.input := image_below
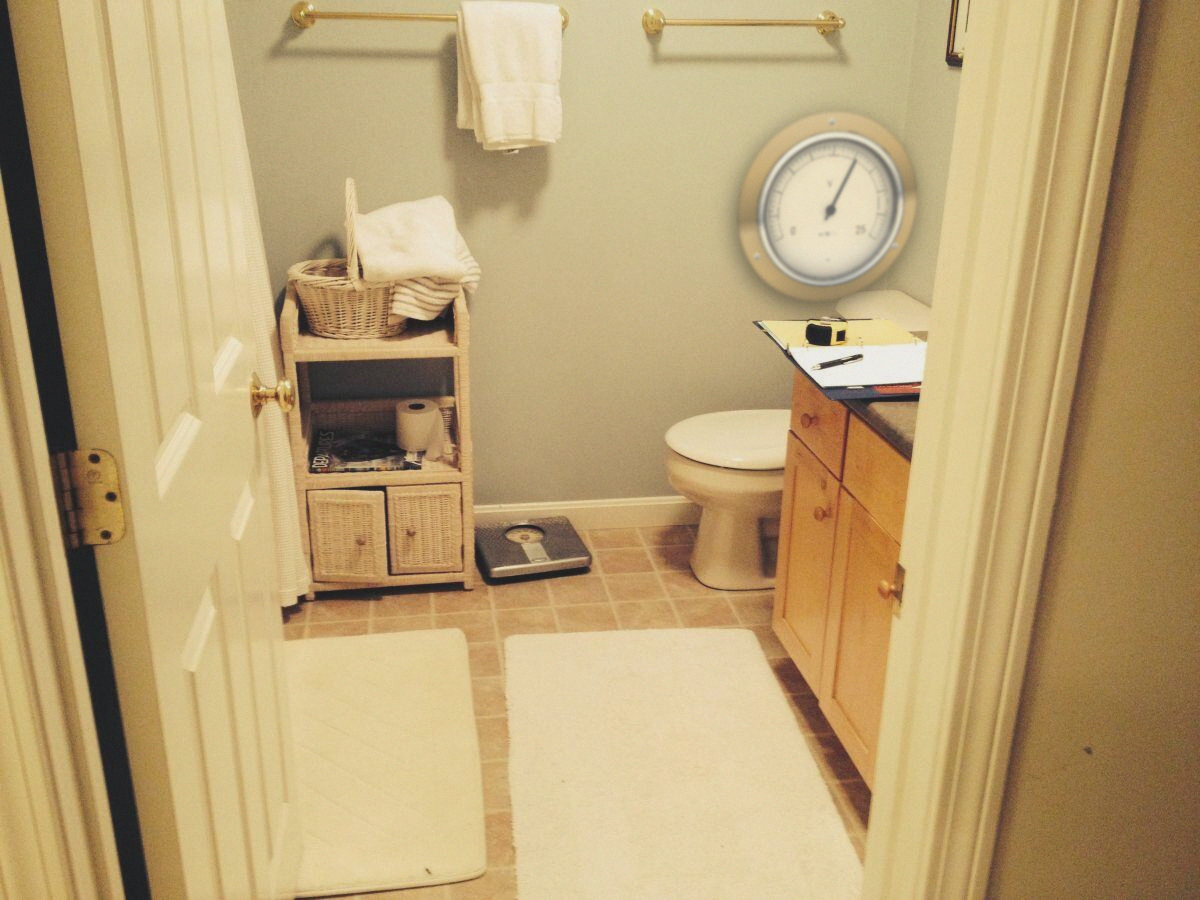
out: {"value": 15, "unit": "V"}
